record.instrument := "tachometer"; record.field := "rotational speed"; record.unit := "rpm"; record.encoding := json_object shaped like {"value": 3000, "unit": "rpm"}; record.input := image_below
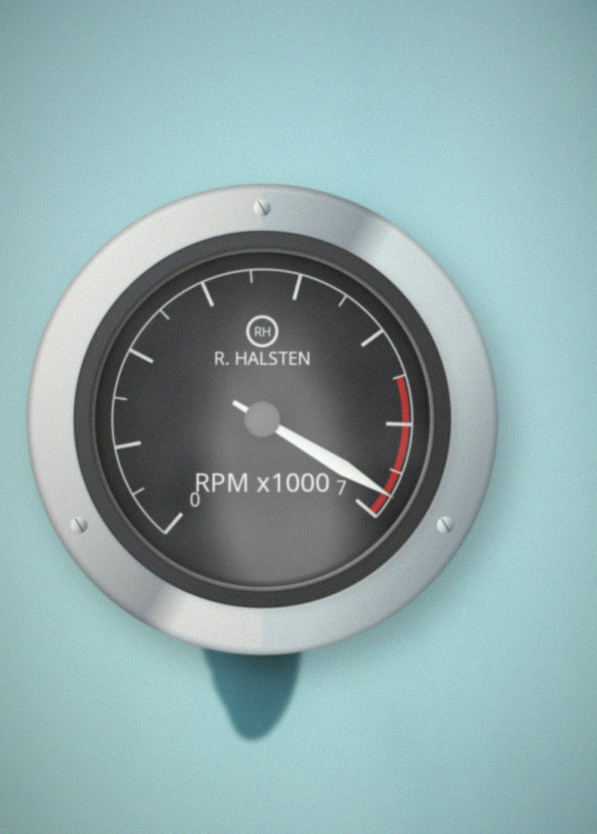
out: {"value": 6750, "unit": "rpm"}
